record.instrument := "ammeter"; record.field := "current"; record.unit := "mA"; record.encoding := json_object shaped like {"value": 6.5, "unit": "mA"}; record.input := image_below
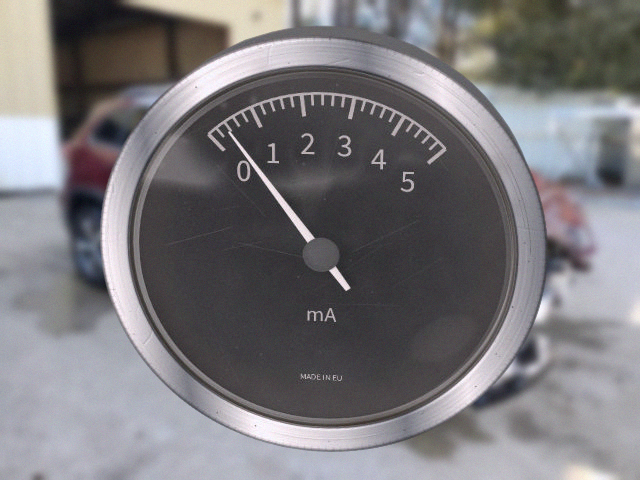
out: {"value": 0.4, "unit": "mA"}
